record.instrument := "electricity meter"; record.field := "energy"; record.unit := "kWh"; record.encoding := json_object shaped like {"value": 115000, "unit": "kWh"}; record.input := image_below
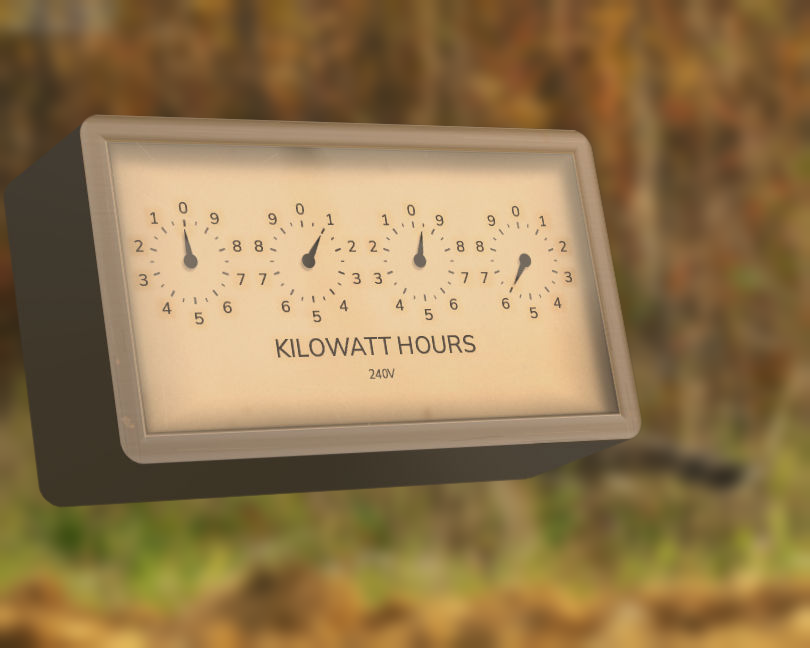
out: {"value": 96, "unit": "kWh"}
